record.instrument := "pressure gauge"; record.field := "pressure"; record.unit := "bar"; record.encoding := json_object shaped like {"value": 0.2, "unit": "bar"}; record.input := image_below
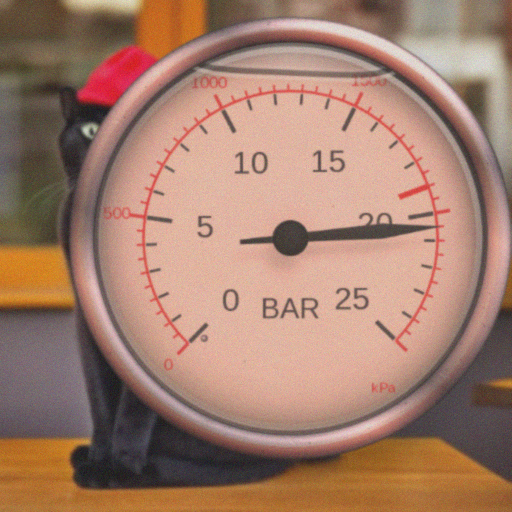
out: {"value": 20.5, "unit": "bar"}
